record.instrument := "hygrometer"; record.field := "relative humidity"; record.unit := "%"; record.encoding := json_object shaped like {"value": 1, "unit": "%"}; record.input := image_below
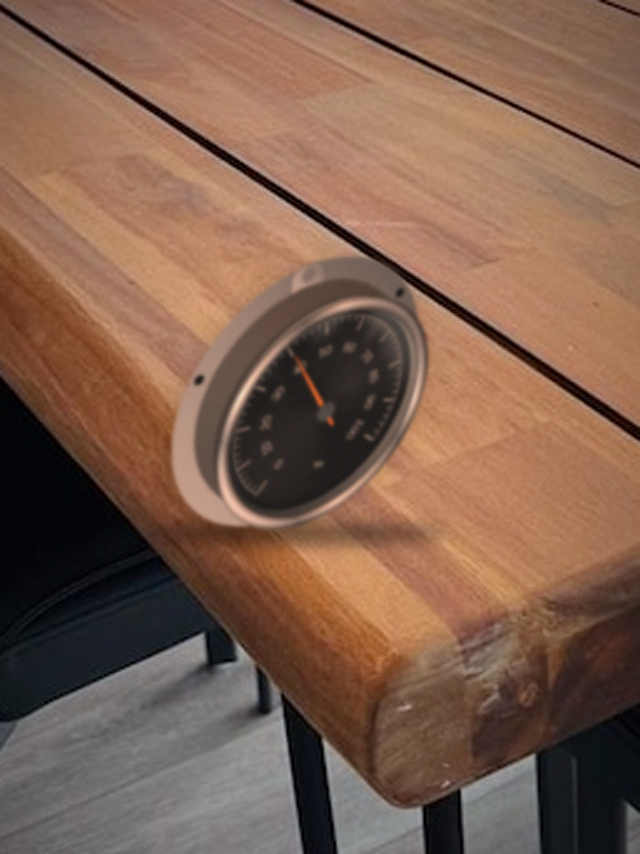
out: {"value": 40, "unit": "%"}
